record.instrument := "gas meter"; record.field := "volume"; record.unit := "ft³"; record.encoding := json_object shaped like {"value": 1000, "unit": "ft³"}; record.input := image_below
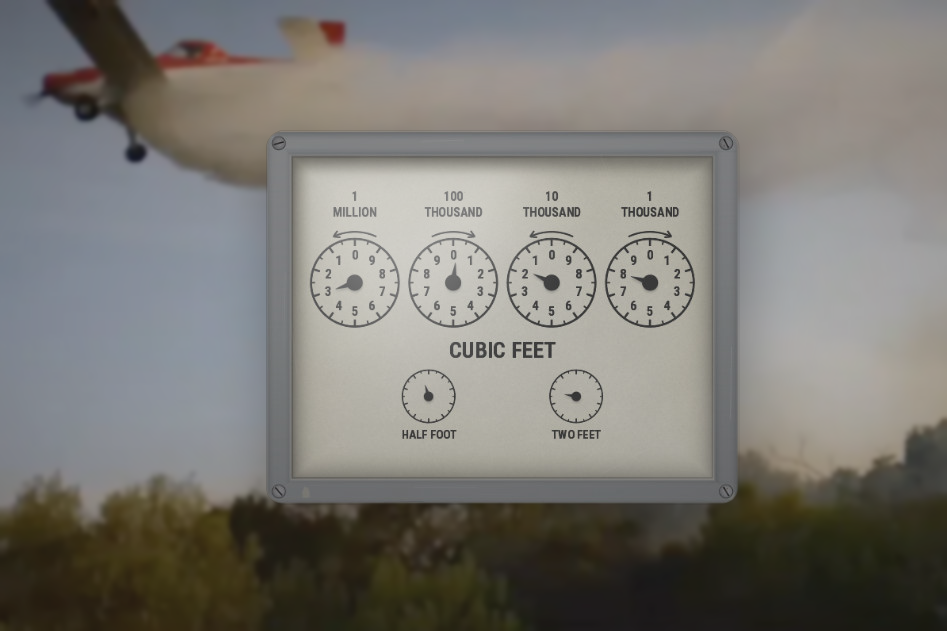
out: {"value": 301800, "unit": "ft³"}
